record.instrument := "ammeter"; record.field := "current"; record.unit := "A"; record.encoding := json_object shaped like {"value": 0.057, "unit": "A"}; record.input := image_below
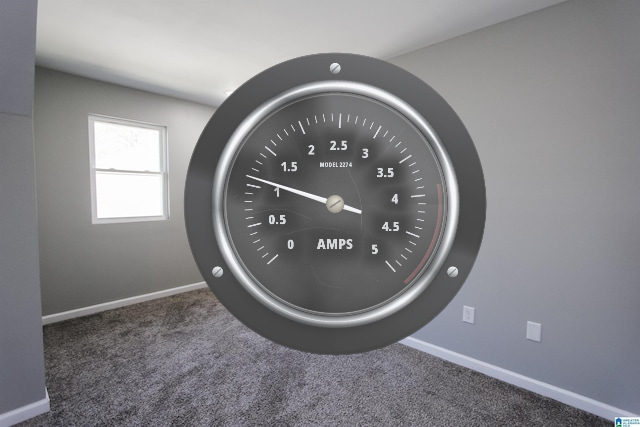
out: {"value": 1.1, "unit": "A"}
